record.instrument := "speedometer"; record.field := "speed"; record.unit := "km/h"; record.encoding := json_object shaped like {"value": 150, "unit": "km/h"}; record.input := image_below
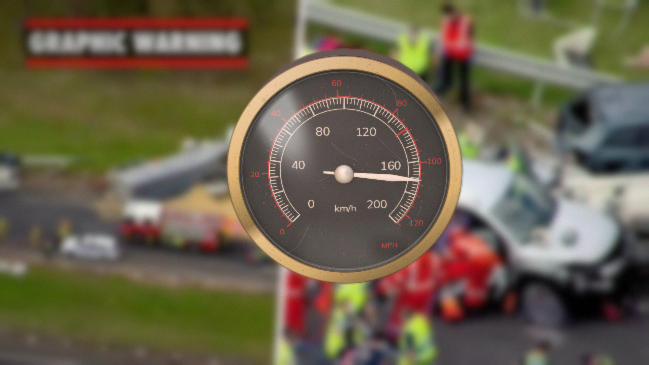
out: {"value": 170, "unit": "km/h"}
